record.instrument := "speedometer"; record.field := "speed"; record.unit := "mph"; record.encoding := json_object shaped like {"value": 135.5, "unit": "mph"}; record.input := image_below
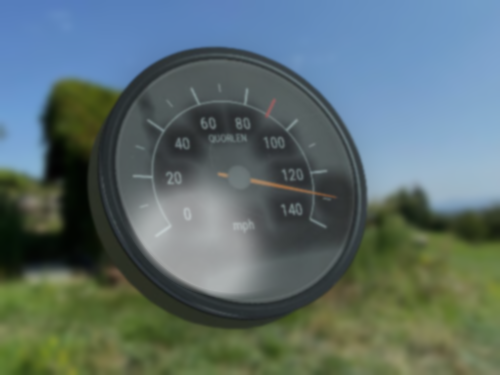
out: {"value": 130, "unit": "mph"}
